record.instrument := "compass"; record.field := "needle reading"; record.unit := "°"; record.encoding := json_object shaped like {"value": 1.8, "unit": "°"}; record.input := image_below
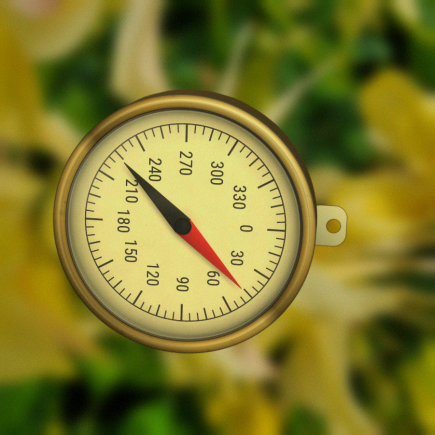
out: {"value": 45, "unit": "°"}
